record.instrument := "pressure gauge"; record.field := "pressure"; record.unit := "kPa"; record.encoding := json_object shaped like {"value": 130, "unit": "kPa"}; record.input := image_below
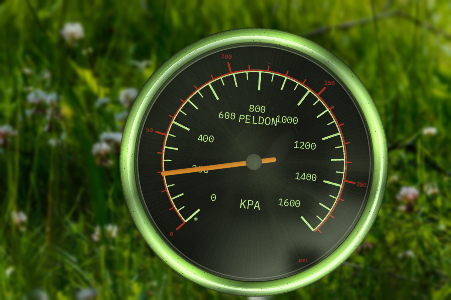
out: {"value": 200, "unit": "kPa"}
